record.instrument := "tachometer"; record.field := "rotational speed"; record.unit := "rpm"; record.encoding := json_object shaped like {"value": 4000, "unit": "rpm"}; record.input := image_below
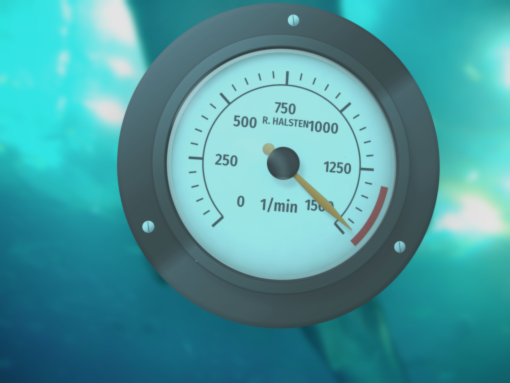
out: {"value": 1475, "unit": "rpm"}
